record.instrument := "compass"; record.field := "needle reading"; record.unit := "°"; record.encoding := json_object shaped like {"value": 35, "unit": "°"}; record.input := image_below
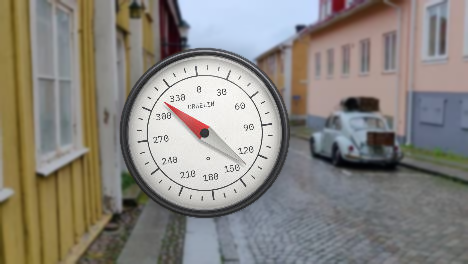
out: {"value": 315, "unit": "°"}
